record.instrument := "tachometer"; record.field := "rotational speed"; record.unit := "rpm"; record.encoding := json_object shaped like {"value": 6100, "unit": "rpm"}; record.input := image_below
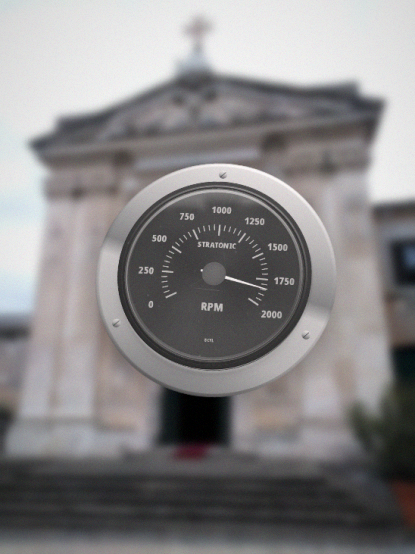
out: {"value": 1850, "unit": "rpm"}
